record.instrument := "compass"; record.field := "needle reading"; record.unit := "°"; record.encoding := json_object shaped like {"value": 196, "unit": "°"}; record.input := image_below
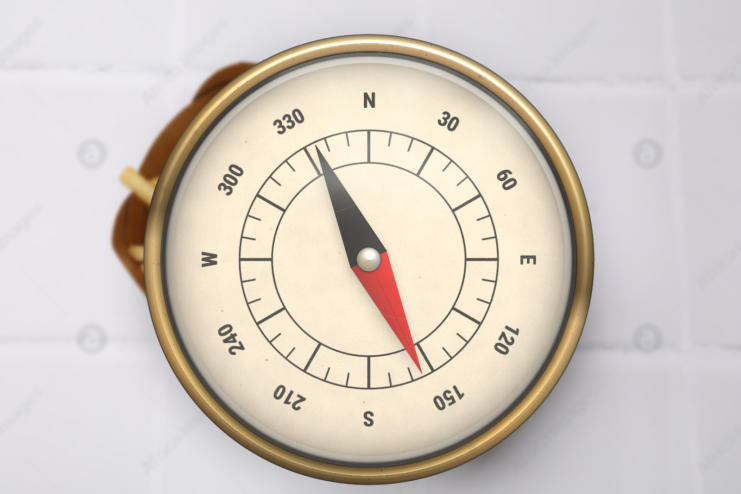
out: {"value": 155, "unit": "°"}
